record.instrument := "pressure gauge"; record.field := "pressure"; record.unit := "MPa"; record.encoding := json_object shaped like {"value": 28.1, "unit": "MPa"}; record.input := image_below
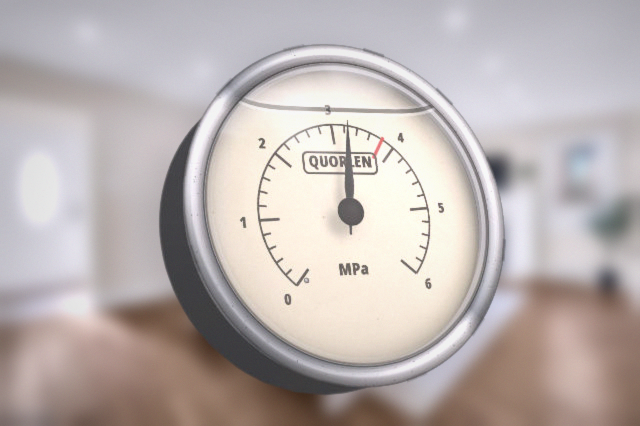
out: {"value": 3.2, "unit": "MPa"}
